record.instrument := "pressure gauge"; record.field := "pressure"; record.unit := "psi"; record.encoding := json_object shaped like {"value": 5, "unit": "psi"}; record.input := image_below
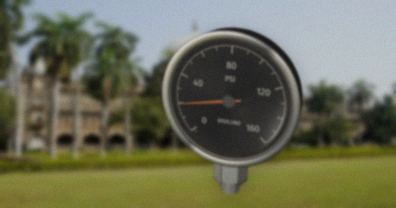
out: {"value": 20, "unit": "psi"}
